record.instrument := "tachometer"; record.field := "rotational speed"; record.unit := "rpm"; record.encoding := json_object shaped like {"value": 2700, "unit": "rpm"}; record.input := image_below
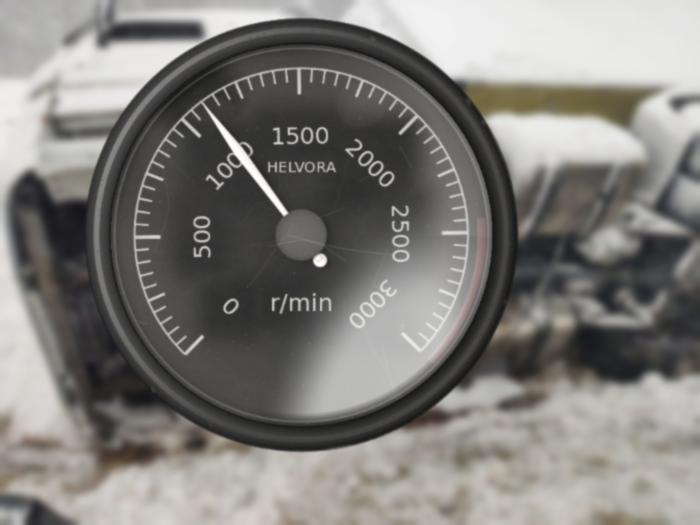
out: {"value": 1100, "unit": "rpm"}
